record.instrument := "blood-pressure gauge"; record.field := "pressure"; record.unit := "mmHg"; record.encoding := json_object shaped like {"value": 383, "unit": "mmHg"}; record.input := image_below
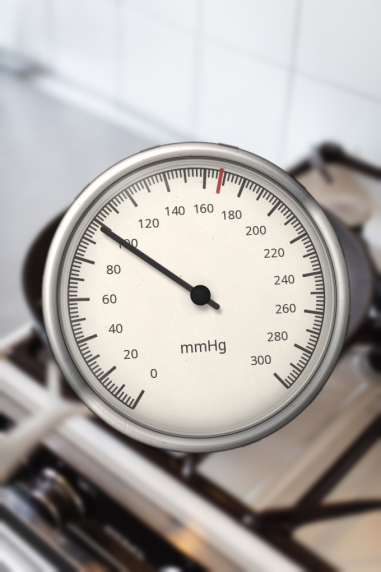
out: {"value": 98, "unit": "mmHg"}
